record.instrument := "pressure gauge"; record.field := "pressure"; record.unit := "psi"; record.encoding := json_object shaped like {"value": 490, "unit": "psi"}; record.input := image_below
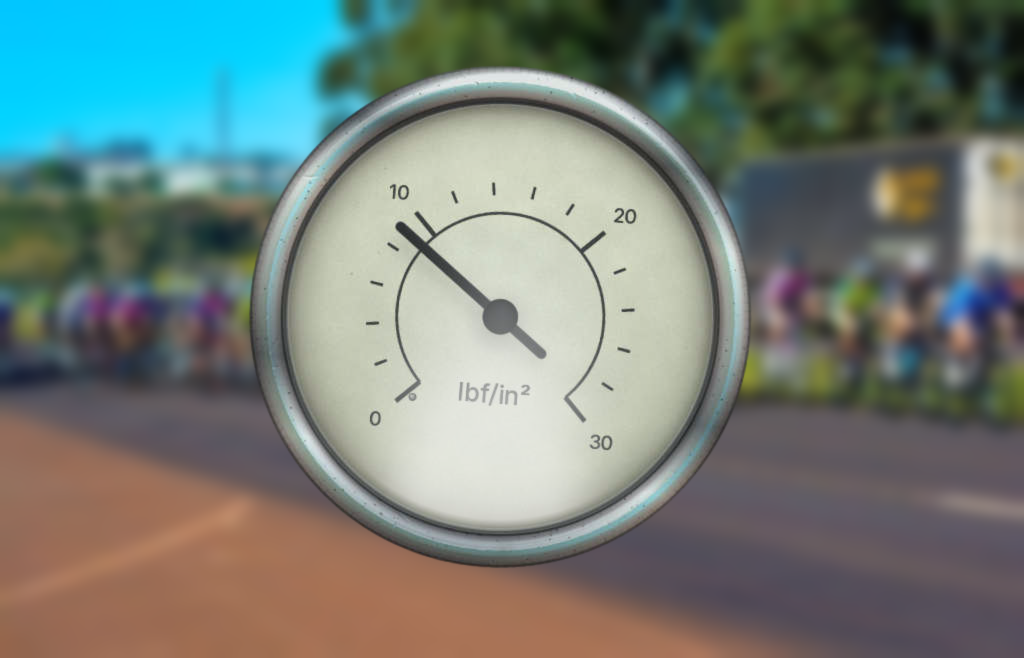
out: {"value": 9, "unit": "psi"}
